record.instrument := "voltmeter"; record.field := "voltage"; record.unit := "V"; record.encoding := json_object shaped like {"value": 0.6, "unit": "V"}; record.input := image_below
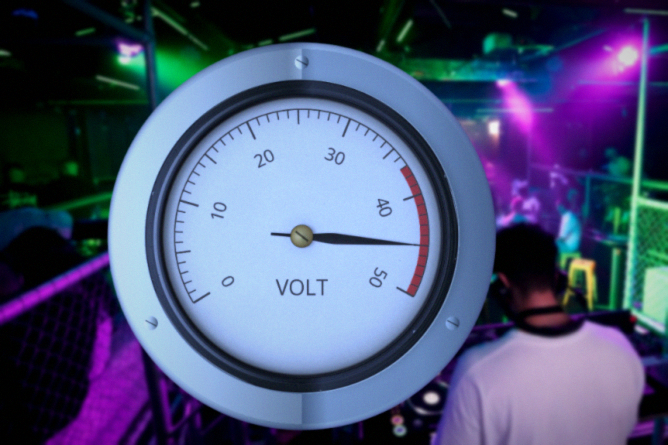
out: {"value": 45, "unit": "V"}
